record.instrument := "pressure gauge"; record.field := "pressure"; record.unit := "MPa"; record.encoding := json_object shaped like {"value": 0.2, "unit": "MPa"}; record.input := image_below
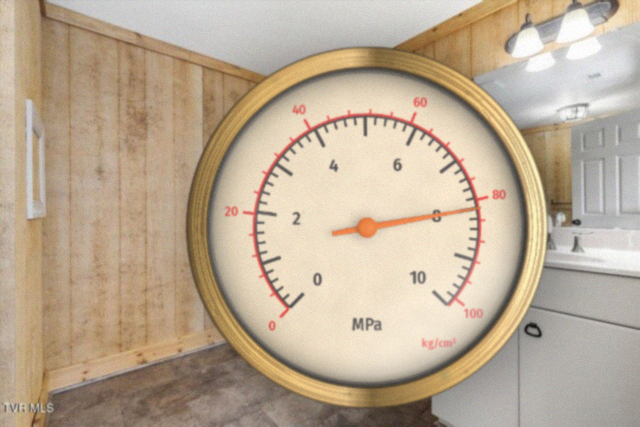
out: {"value": 8, "unit": "MPa"}
